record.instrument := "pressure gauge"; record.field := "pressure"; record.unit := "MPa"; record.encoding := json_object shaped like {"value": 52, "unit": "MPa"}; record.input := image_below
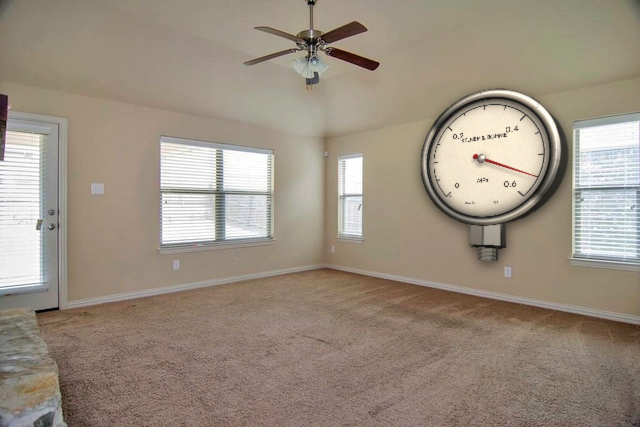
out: {"value": 0.55, "unit": "MPa"}
